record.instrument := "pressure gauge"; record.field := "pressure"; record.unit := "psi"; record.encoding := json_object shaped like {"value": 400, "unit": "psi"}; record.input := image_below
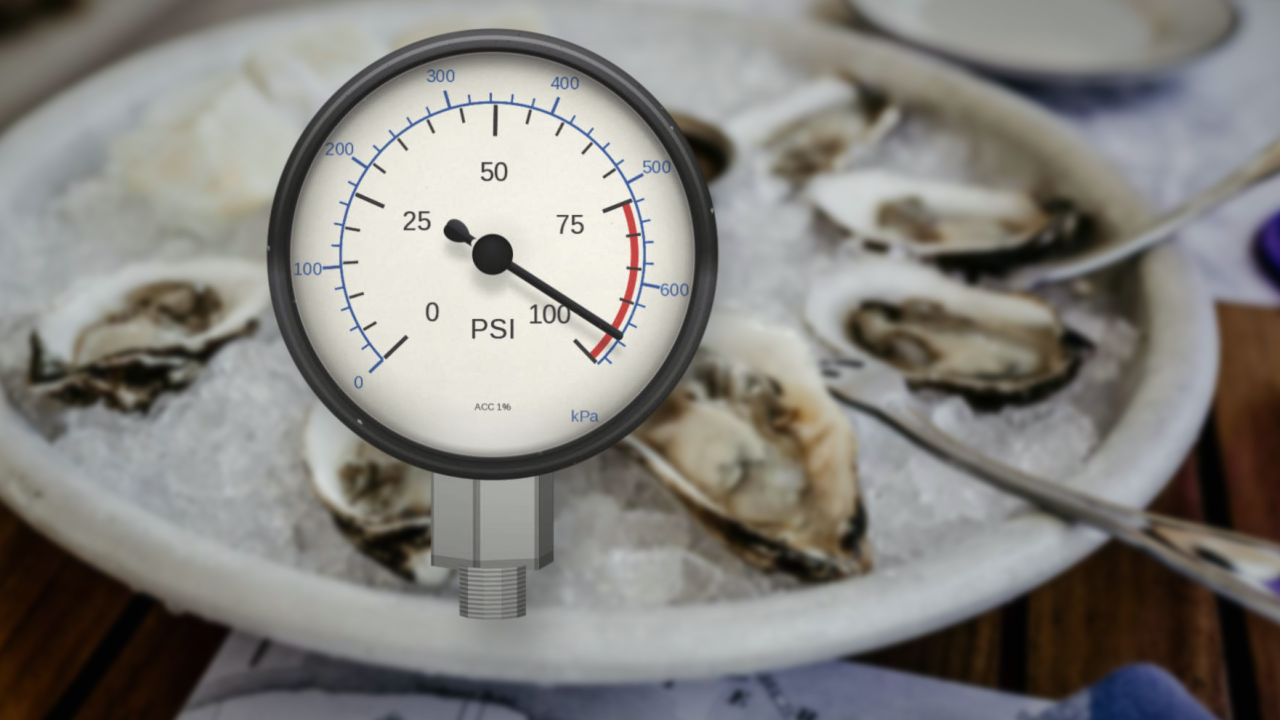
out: {"value": 95, "unit": "psi"}
